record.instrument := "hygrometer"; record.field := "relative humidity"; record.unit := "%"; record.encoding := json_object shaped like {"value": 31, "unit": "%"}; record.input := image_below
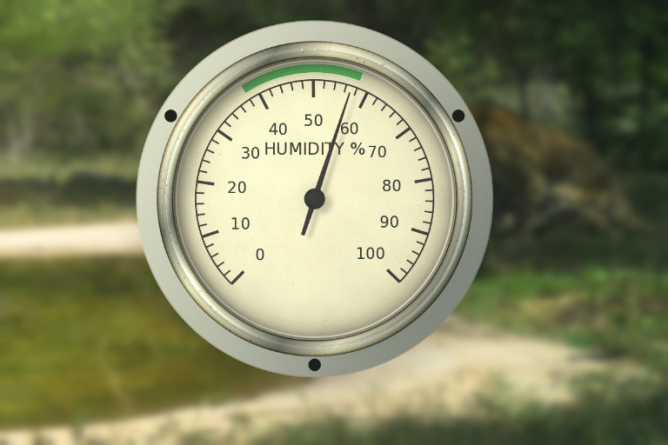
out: {"value": 57, "unit": "%"}
